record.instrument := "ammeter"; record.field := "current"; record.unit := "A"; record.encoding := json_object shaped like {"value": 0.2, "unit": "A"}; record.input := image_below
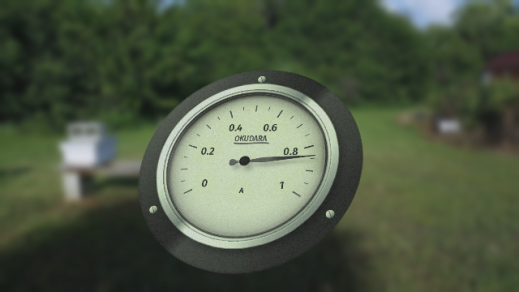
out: {"value": 0.85, "unit": "A"}
